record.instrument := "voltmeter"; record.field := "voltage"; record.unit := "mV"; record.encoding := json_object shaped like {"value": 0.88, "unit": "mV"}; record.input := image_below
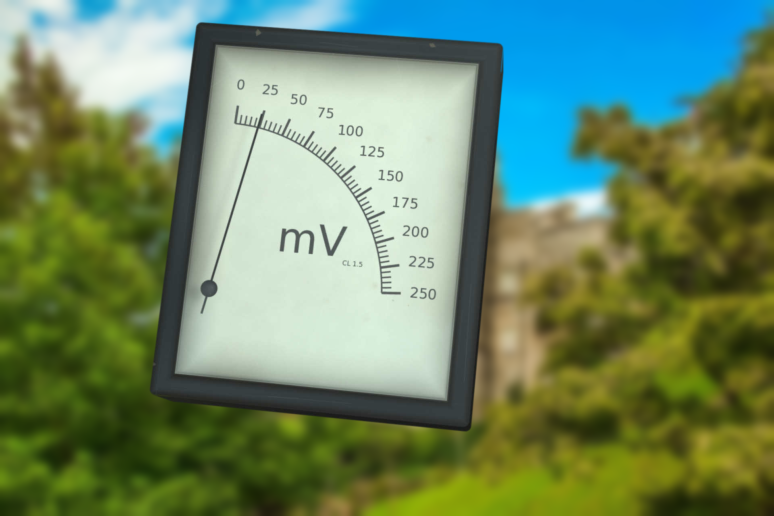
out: {"value": 25, "unit": "mV"}
